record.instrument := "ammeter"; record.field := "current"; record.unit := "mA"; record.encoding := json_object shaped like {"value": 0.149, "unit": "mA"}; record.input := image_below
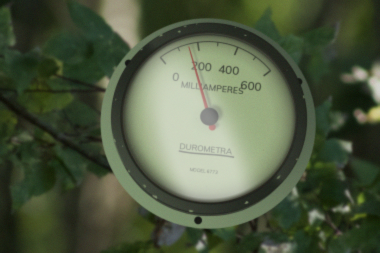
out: {"value": 150, "unit": "mA"}
